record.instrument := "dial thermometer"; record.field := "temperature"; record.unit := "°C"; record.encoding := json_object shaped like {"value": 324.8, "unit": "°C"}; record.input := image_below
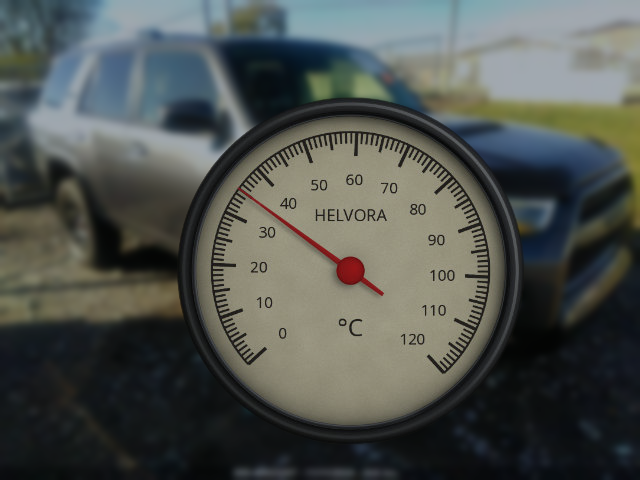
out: {"value": 35, "unit": "°C"}
